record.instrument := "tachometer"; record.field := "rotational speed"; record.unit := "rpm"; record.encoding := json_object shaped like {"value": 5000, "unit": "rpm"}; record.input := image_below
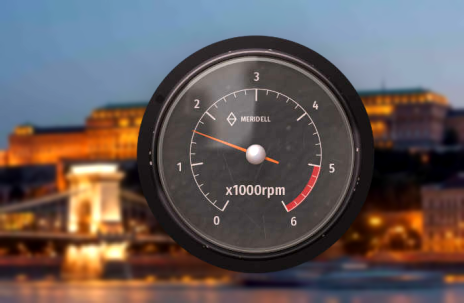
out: {"value": 1600, "unit": "rpm"}
